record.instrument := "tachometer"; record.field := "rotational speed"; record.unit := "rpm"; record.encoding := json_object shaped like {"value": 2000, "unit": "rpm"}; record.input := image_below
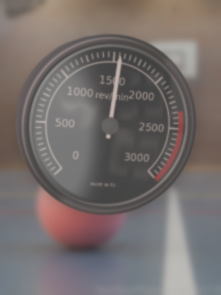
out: {"value": 1550, "unit": "rpm"}
